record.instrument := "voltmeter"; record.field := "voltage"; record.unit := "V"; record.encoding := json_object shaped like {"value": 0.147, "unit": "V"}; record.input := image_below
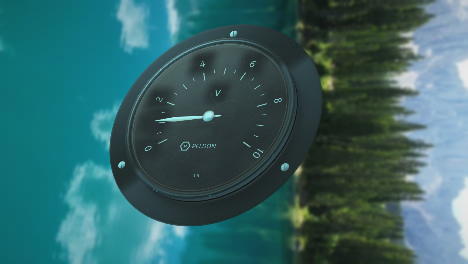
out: {"value": 1, "unit": "V"}
